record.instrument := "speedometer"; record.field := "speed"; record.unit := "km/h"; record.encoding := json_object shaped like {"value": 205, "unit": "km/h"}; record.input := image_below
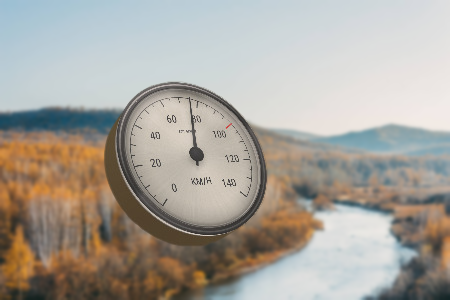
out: {"value": 75, "unit": "km/h"}
